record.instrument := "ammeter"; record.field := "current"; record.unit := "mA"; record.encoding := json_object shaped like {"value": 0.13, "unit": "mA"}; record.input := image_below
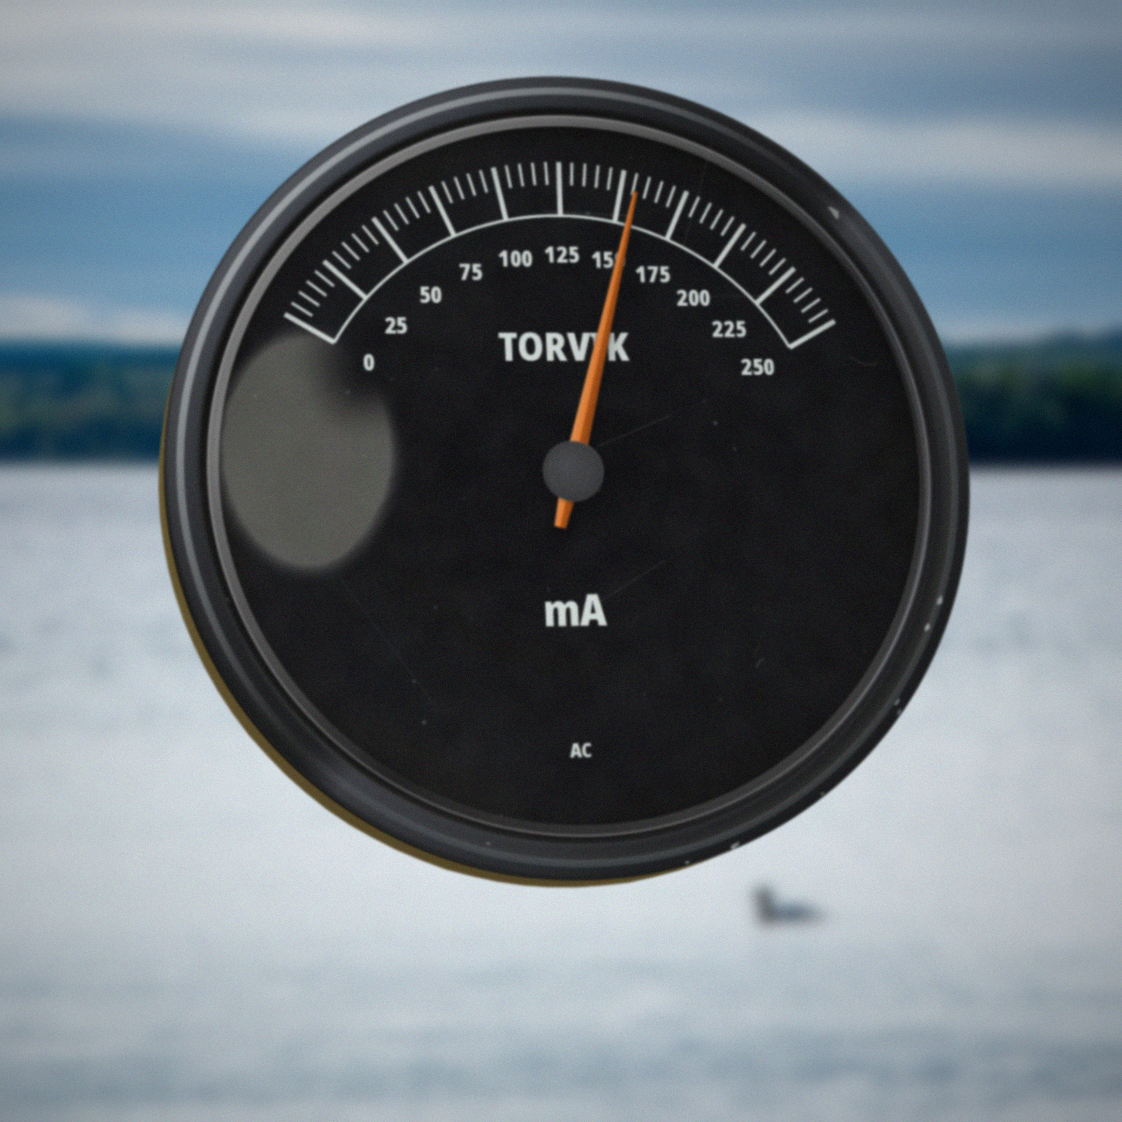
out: {"value": 155, "unit": "mA"}
